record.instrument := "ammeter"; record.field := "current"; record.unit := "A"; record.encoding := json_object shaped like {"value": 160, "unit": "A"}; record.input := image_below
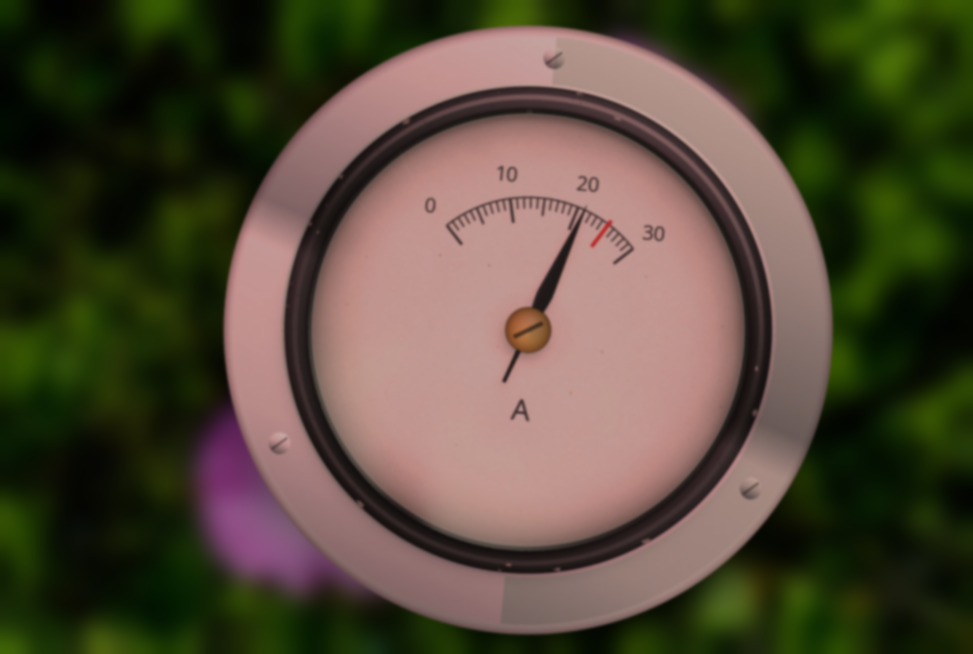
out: {"value": 21, "unit": "A"}
